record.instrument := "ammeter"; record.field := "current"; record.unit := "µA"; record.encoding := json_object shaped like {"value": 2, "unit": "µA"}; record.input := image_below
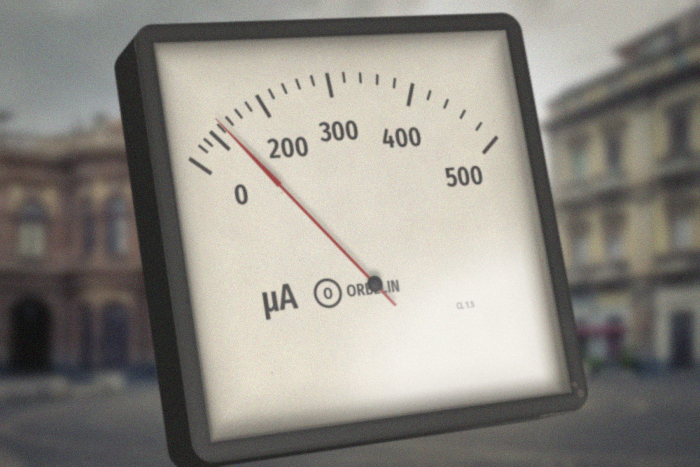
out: {"value": 120, "unit": "µA"}
